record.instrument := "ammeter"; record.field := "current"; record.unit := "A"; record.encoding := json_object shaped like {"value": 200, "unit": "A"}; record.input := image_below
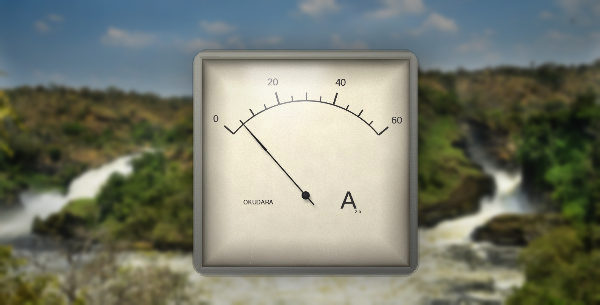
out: {"value": 5, "unit": "A"}
